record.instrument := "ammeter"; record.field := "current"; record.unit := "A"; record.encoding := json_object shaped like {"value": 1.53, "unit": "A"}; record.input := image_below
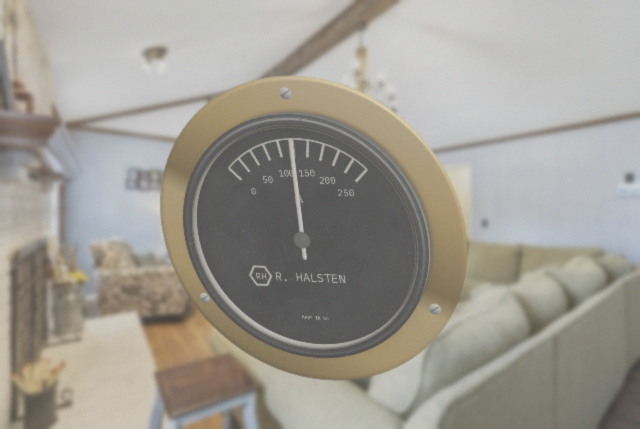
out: {"value": 125, "unit": "A"}
